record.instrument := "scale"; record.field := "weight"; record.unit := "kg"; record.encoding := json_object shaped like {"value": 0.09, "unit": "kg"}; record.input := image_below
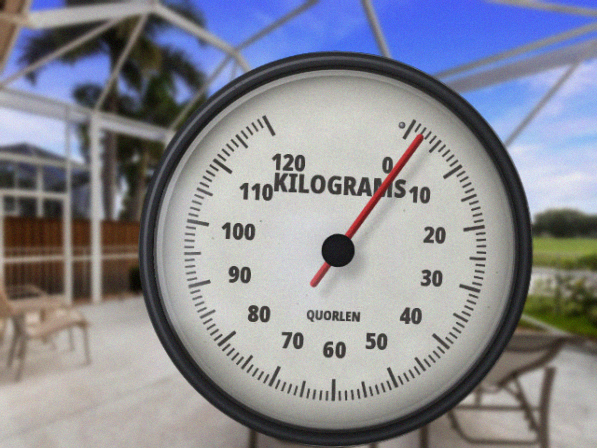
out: {"value": 2, "unit": "kg"}
